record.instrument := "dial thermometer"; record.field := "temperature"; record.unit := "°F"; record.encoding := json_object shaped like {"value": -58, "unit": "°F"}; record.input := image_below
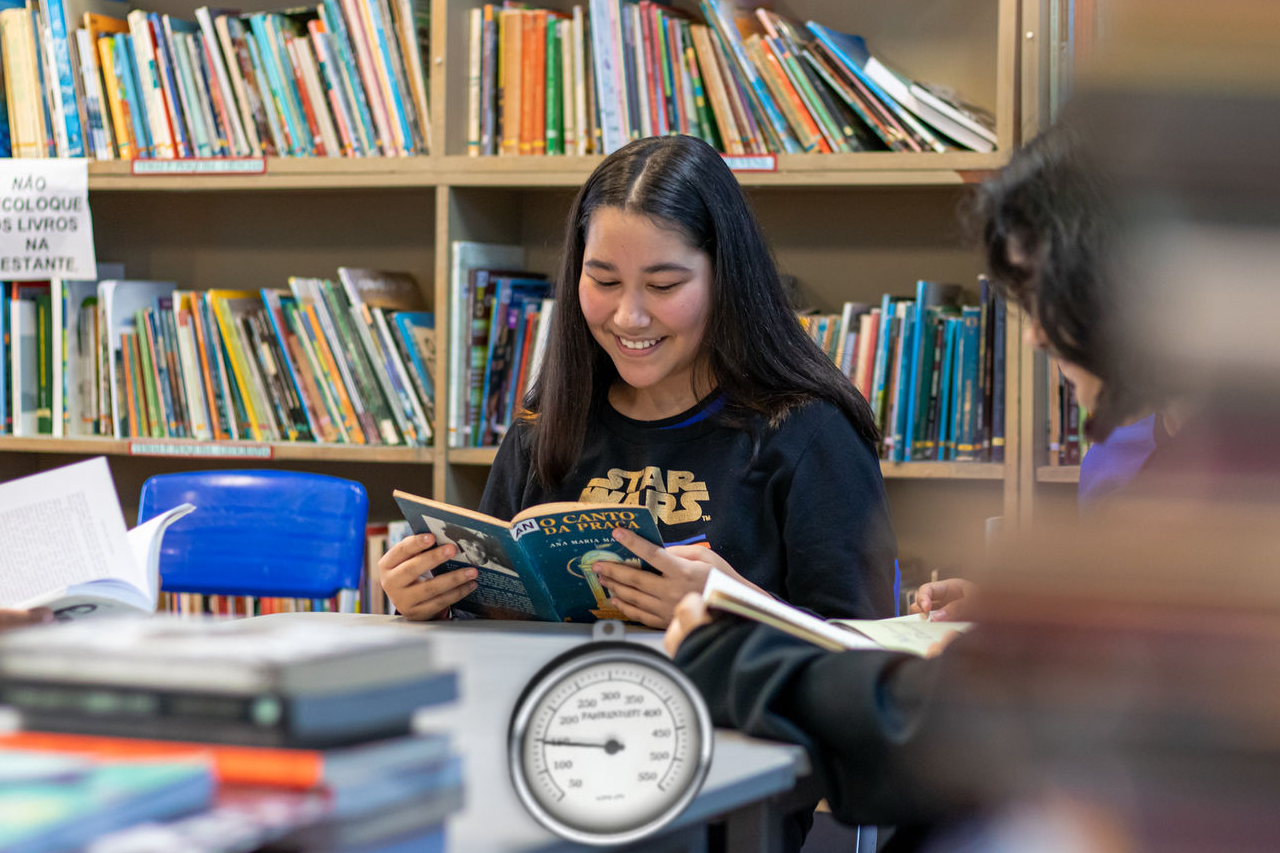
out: {"value": 150, "unit": "°F"}
